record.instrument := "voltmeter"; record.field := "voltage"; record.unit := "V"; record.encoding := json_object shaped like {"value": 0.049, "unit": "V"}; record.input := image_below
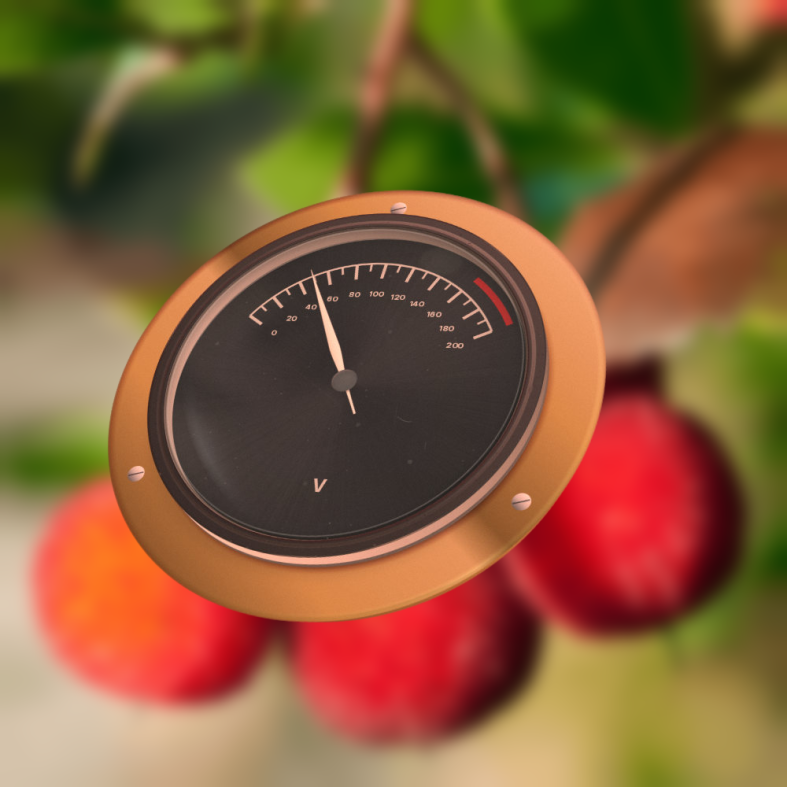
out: {"value": 50, "unit": "V"}
